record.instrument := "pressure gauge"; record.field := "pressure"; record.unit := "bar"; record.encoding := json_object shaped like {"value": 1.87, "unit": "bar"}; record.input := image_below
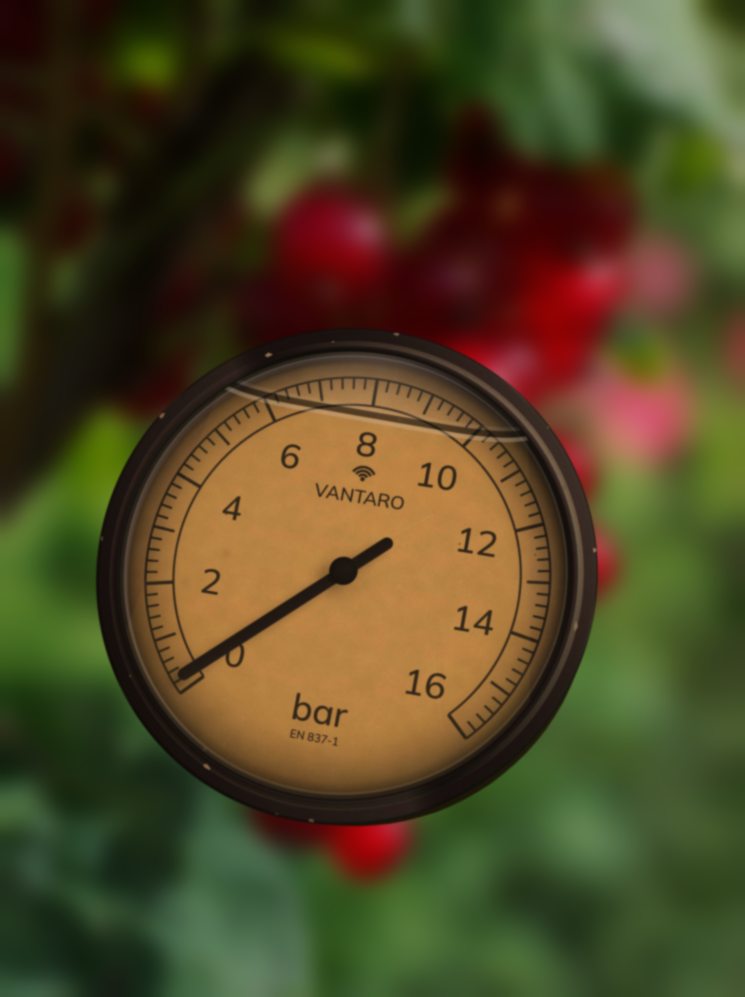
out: {"value": 0.2, "unit": "bar"}
